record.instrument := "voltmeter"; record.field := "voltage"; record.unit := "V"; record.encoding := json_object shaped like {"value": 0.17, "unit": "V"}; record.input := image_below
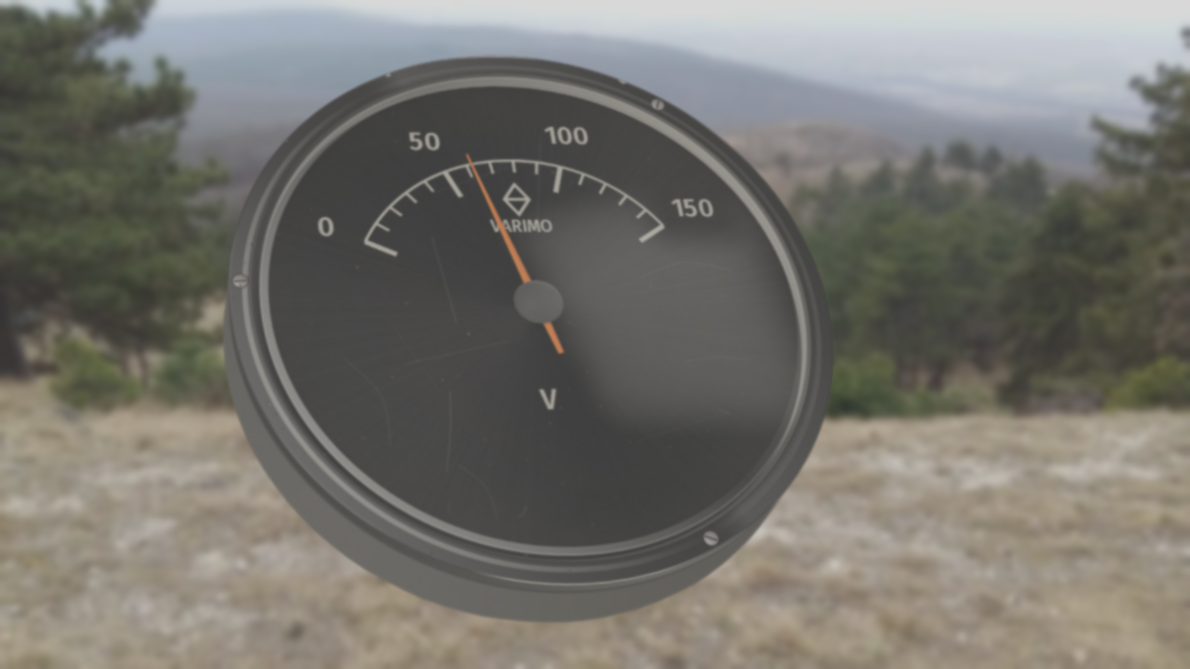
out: {"value": 60, "unit": "V"}
